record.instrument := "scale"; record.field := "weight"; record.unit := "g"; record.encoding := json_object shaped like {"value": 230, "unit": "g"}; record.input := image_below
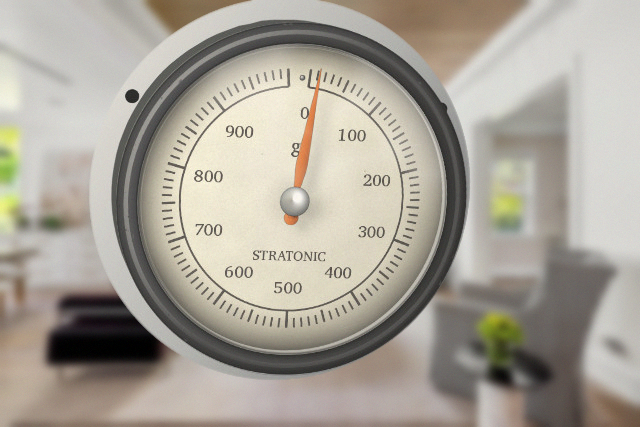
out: {"value": 10, "unit": "g"}
